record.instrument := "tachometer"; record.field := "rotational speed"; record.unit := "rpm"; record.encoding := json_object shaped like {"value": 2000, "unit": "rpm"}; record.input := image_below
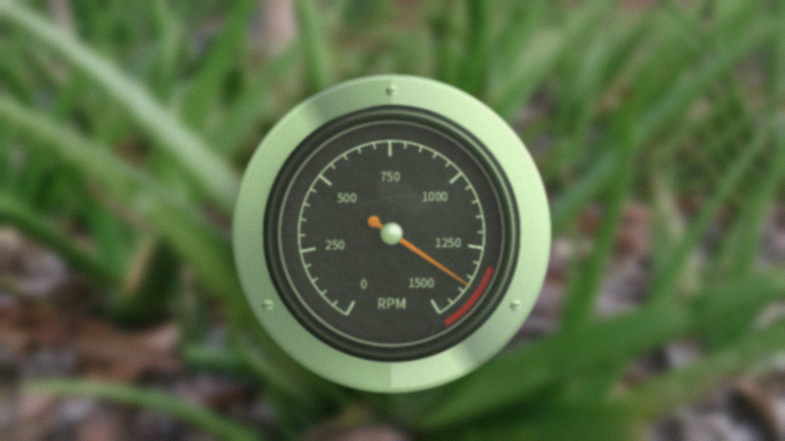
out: {"value": 1375, "unit": "rpm"}
